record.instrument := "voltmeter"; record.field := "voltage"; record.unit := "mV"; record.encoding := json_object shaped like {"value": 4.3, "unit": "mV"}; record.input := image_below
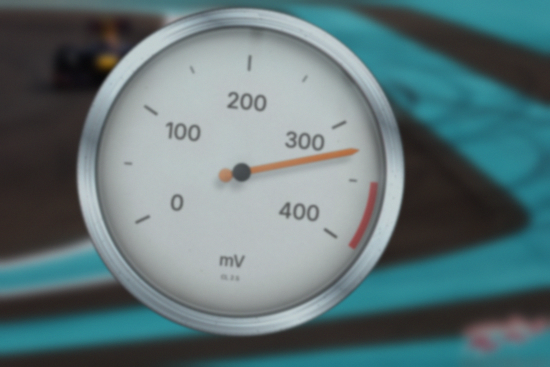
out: {"value": 325, "unit": "mV"}
